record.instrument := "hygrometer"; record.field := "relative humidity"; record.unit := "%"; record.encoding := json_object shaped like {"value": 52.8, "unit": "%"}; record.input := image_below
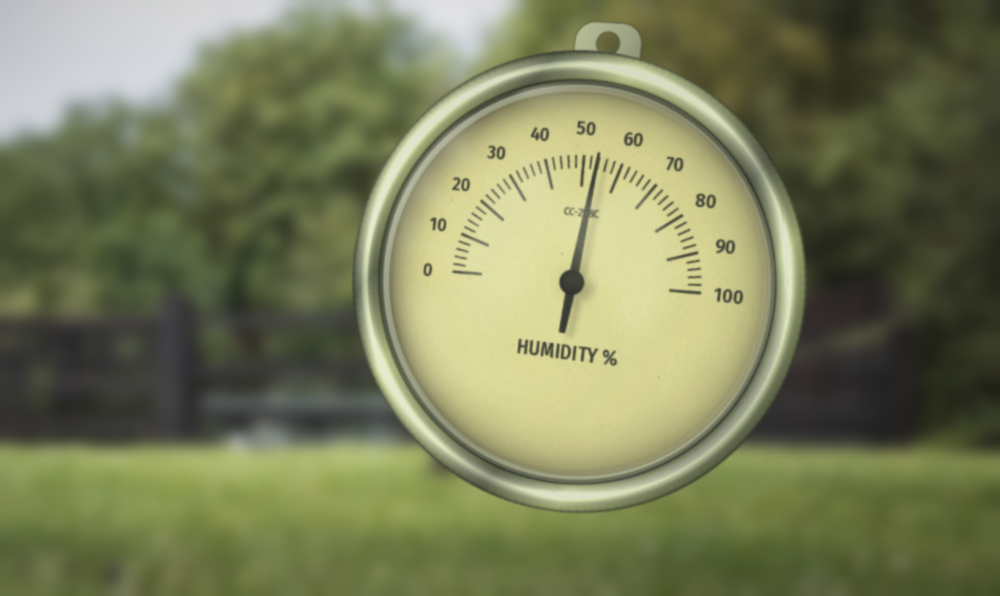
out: {"value": 54, "unit": "%"}
